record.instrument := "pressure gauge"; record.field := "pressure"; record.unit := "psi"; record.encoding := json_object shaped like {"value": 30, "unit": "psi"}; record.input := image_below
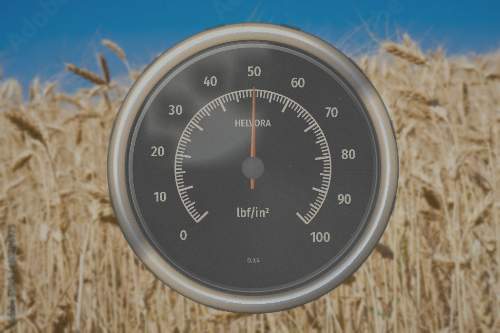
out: {"value": 50, "unit": "psi"}
